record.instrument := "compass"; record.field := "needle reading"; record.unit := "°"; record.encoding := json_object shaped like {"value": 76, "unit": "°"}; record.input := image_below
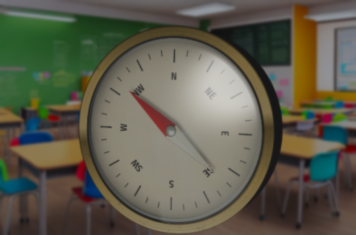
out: {"value": 310, "unit": "°"}
